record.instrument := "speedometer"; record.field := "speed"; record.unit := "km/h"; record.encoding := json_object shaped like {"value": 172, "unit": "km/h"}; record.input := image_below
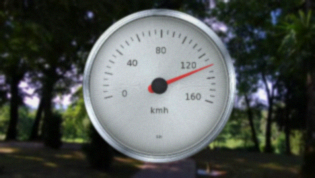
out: {"value": 130, "unit": "km/h"}
